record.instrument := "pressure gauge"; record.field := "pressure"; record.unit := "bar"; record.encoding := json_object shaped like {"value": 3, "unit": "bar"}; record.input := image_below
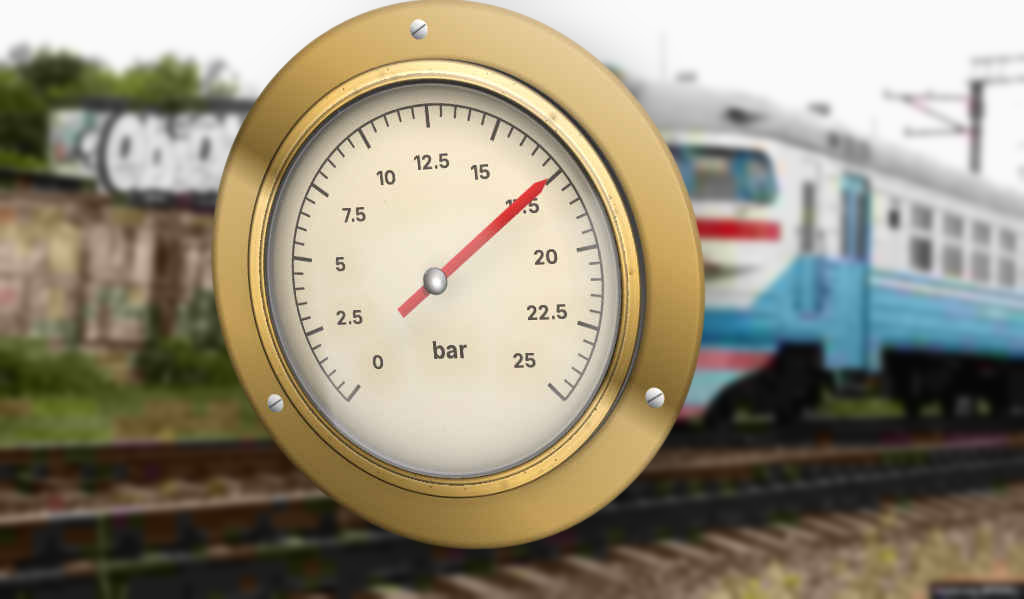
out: {"value": 17.5, "unit": "bar"}
